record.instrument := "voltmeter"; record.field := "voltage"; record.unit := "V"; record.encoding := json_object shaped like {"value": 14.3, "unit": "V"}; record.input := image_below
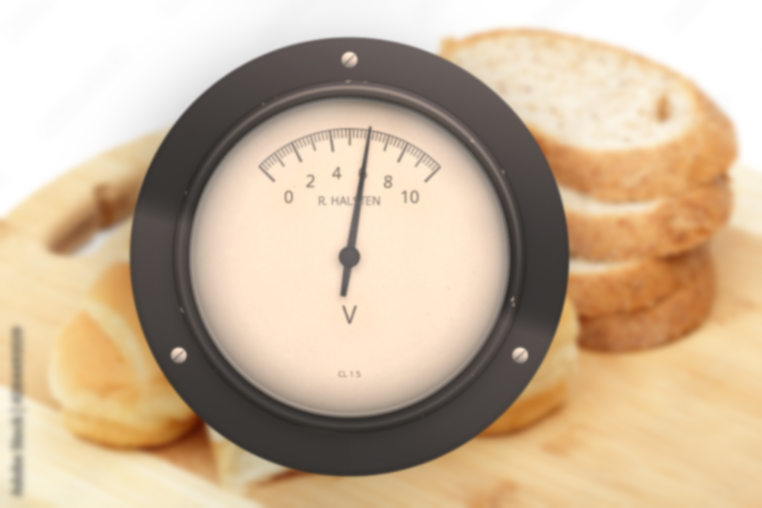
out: {"value": 6, "unit": "V"}
